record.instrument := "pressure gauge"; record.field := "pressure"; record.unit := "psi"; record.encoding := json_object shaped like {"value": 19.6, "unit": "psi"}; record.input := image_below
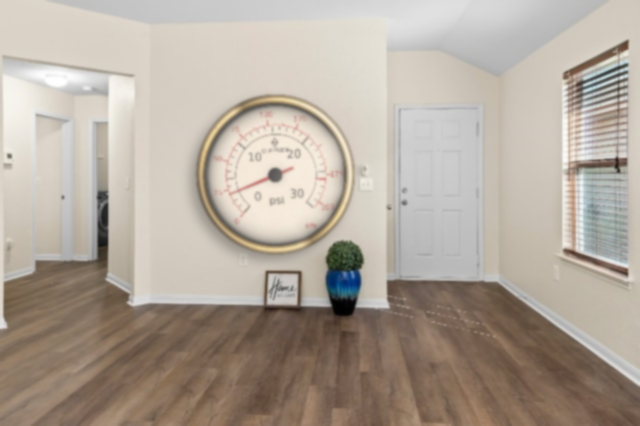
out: {"value": 3, "unit": "psi"}
